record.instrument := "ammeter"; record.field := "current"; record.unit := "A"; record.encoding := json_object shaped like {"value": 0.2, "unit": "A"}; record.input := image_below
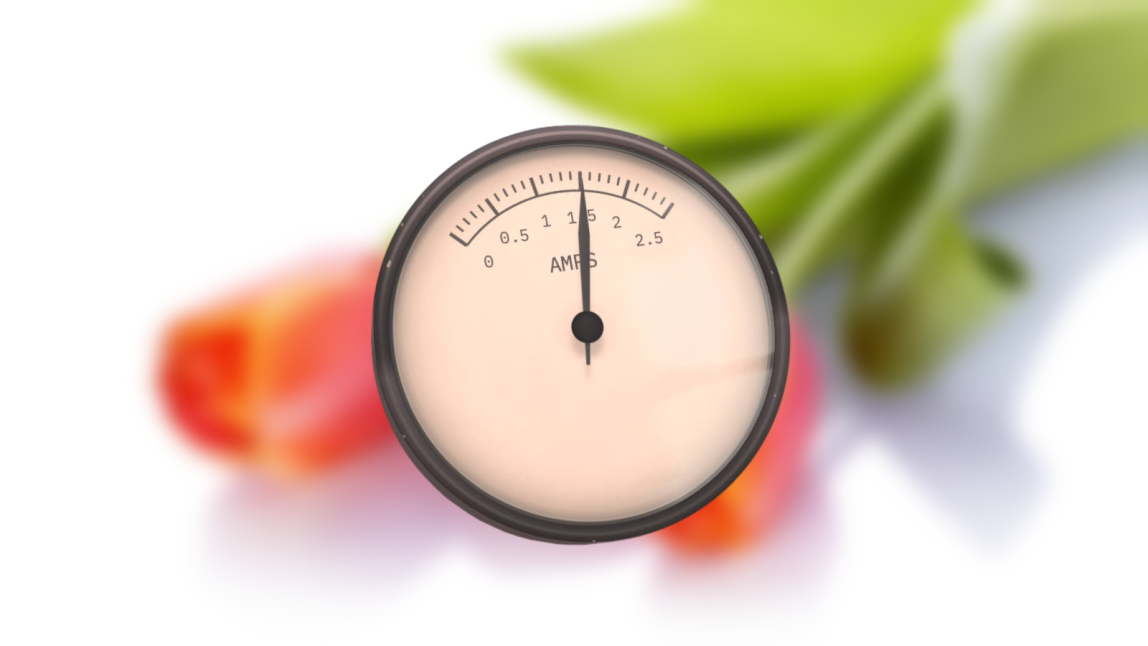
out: {"value": 1.5, "unit": "A"}
